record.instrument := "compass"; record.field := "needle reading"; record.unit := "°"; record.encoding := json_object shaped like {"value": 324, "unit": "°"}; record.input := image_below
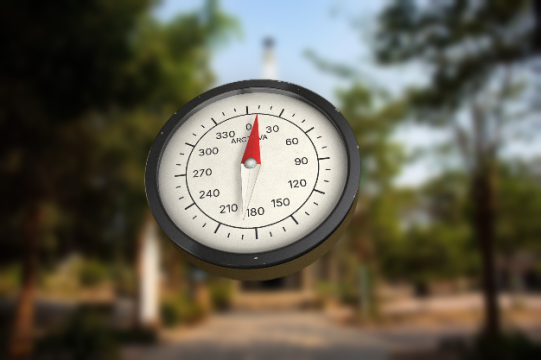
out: {"value": 10, "unit": "°"}
